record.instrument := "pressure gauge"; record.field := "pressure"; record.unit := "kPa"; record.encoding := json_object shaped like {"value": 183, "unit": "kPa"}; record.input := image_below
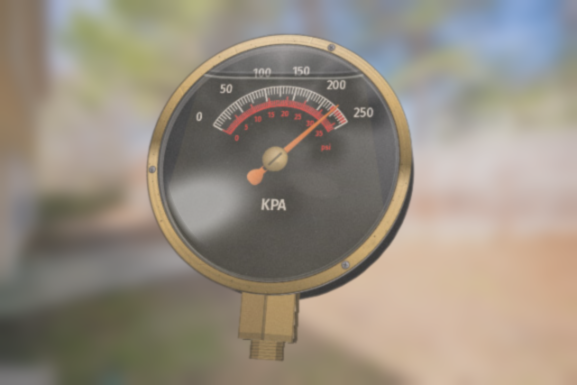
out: {"value": 225, "unit": "kPa"}
